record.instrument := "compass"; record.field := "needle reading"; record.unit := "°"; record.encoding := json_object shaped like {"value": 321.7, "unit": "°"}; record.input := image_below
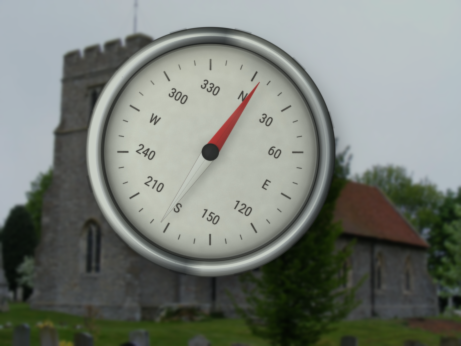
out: {"value": 5, "unit": "°"}
